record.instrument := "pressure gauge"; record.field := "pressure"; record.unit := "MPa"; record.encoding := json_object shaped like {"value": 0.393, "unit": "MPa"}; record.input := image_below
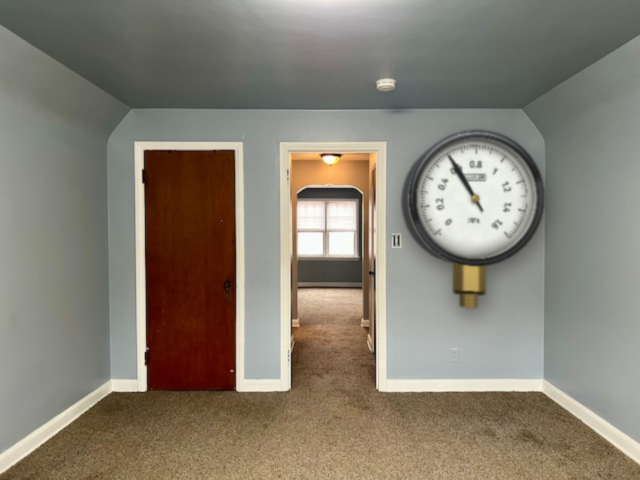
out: {"value": 0.6, "unit": "MPa"}
